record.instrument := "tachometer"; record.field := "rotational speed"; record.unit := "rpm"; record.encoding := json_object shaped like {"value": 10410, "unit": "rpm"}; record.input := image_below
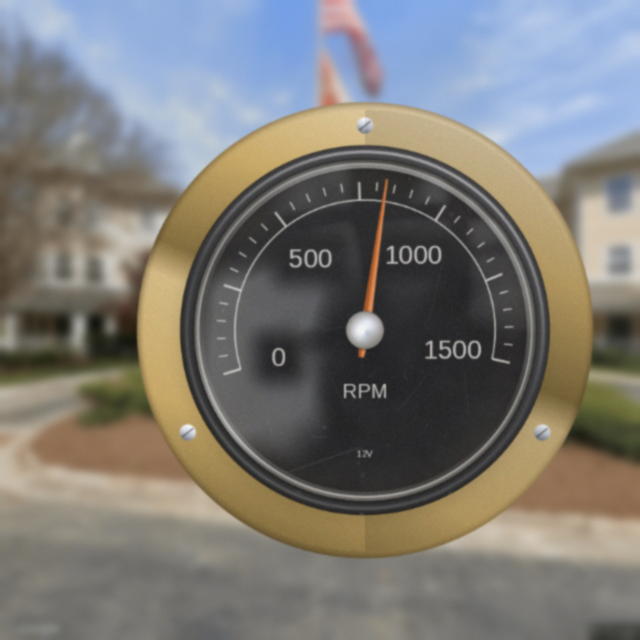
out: {"value": 825, "unit": "rpm"}
